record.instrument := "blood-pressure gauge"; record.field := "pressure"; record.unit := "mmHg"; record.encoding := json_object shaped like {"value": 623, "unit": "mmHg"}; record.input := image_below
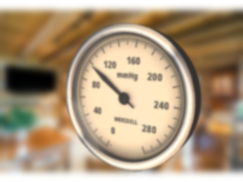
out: {"value": 100, "unit": "mmHg"}
